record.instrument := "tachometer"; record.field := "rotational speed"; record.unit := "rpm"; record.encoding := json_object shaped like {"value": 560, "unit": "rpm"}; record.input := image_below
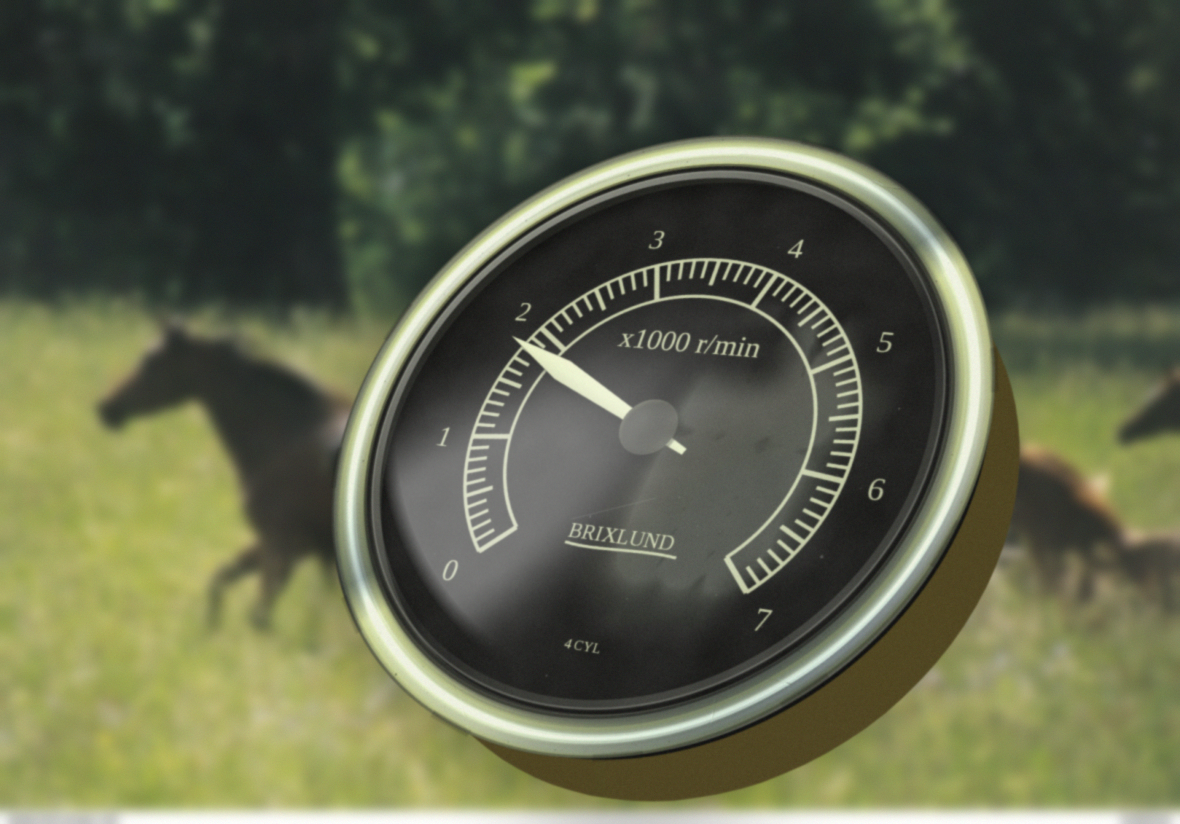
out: {"value": 1800, "unit": "rpm"}
